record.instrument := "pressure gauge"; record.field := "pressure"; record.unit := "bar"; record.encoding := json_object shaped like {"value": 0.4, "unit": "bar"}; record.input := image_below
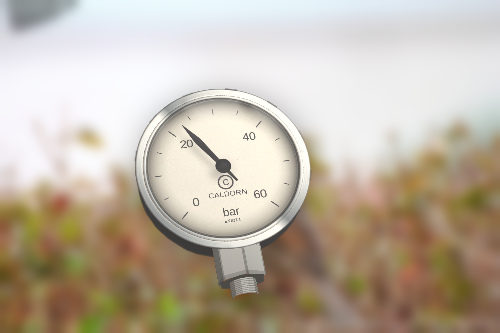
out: {"value": 22.5, "unit": "bar"}
